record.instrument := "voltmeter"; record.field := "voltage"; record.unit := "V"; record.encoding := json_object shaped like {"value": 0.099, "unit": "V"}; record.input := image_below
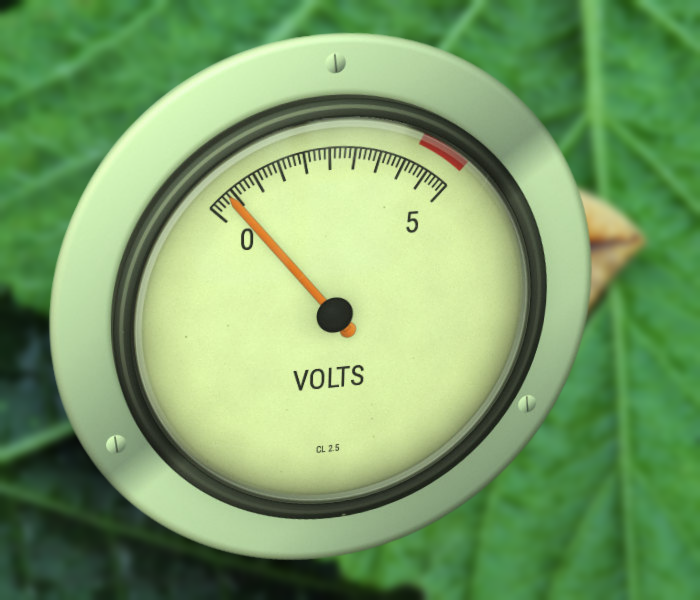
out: {"value": 0.4, "unit": "V"}
